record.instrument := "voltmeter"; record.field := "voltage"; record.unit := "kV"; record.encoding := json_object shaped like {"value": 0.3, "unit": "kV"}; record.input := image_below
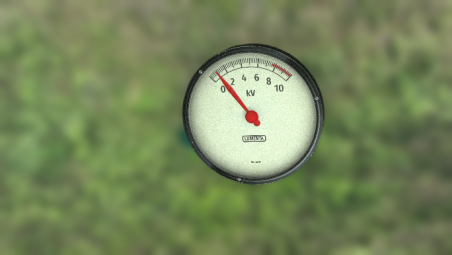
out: {"value": 1, "unit": "kV"}
